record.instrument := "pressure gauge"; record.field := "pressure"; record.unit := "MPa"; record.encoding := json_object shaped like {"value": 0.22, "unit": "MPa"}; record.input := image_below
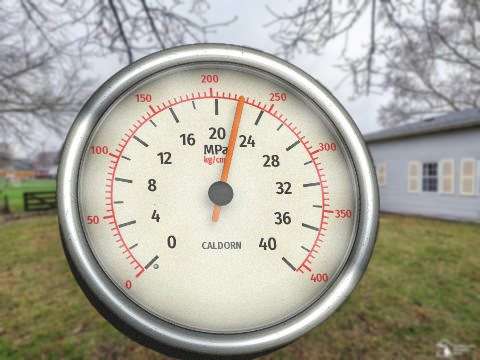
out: {"value": 22, "unit": "MPa"}
